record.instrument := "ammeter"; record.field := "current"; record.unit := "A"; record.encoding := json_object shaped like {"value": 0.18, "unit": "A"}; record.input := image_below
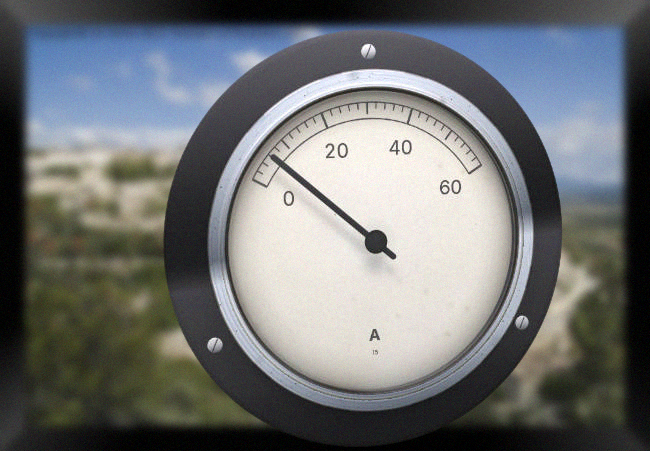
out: {"value": 6, "unit": "A"}
